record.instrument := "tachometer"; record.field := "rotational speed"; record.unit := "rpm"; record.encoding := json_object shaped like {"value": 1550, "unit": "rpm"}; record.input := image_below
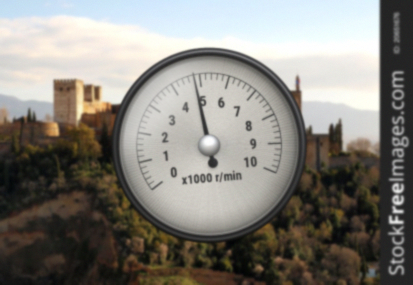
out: {"value": 4800, "unit": "rpm"}
